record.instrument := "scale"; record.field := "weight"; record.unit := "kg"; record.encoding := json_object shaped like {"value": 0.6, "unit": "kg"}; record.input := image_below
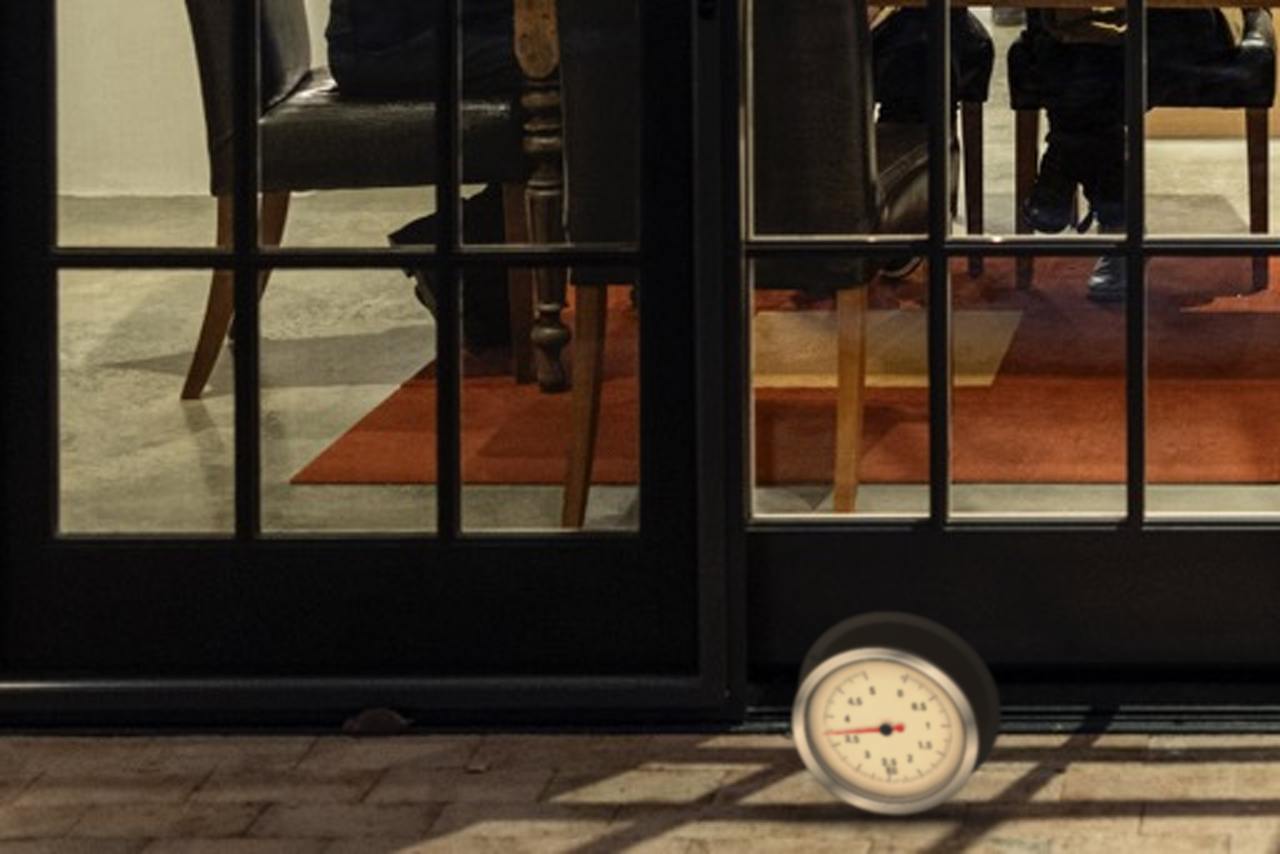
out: {"value": 3.75, "unit": "kg"}
